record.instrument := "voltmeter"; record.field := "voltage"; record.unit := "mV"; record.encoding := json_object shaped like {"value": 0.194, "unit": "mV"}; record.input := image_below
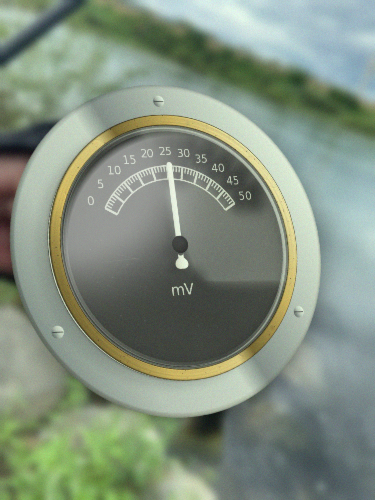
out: {"value": 25, "unit": "mV"}
